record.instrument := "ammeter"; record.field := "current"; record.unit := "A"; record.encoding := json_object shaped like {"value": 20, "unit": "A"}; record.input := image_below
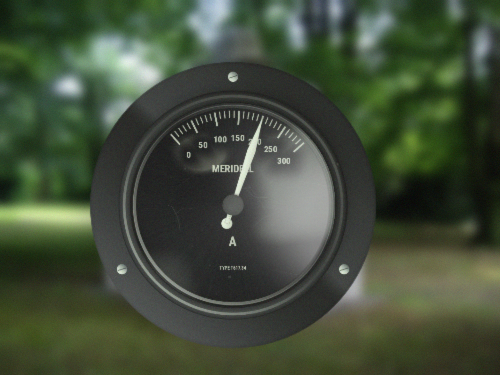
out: {"value": 200, "unit": "A"}
